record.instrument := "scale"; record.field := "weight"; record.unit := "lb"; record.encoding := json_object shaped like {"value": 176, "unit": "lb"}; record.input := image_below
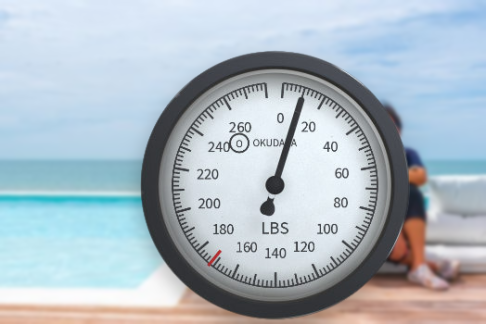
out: {"value": 10, "unit": "lb"}
